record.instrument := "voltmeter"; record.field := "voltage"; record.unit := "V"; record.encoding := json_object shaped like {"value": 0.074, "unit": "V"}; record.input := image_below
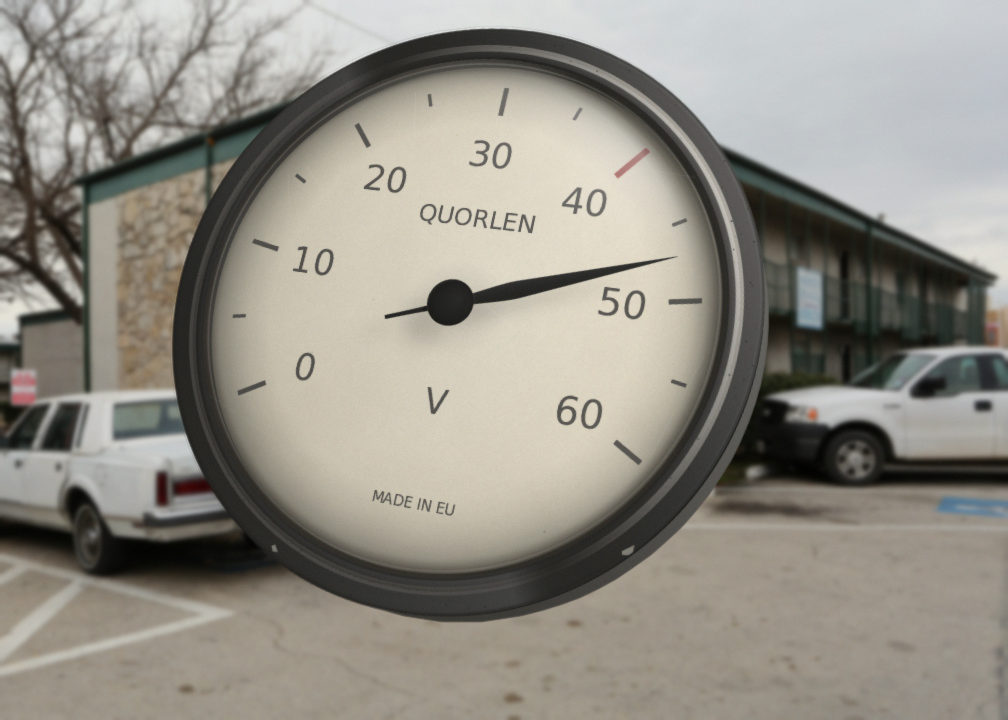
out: {"value": 47.5, "unit": "V"}
